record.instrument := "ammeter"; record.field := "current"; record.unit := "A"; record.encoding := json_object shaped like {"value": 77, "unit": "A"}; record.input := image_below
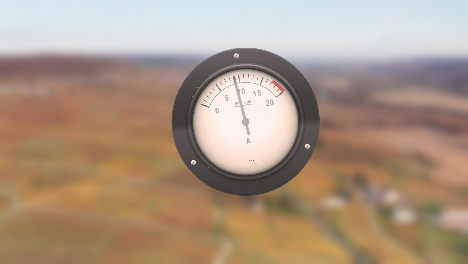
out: {"value": 9, "unit": "A"}
